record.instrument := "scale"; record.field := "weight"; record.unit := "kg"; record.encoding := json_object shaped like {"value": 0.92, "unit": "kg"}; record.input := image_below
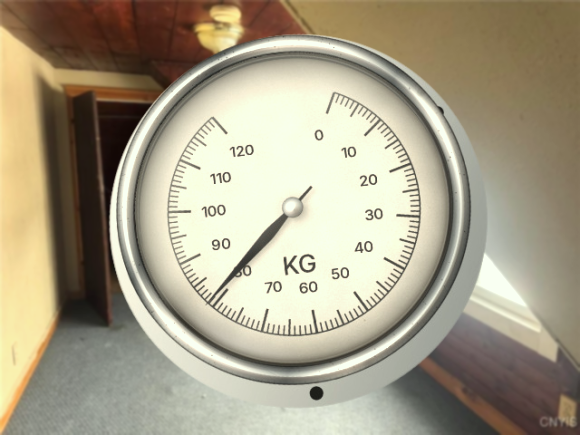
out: {"value": 81, "unit": "kg"}
